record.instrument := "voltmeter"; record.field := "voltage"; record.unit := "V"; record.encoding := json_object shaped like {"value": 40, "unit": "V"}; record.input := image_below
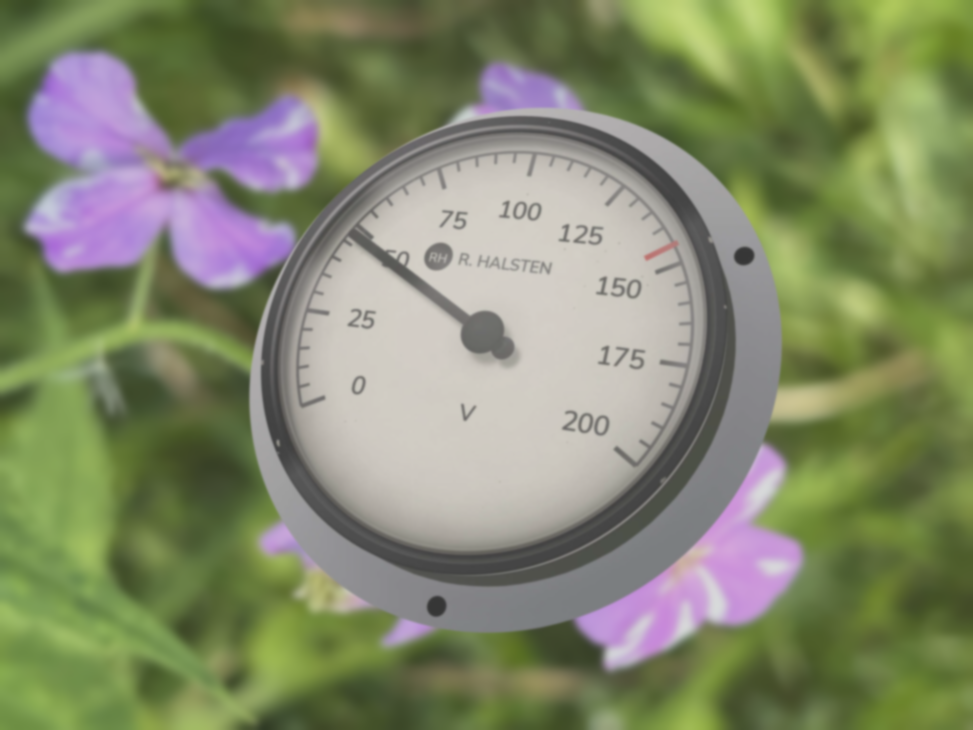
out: {"value": 47.5, "unit": "V"}
